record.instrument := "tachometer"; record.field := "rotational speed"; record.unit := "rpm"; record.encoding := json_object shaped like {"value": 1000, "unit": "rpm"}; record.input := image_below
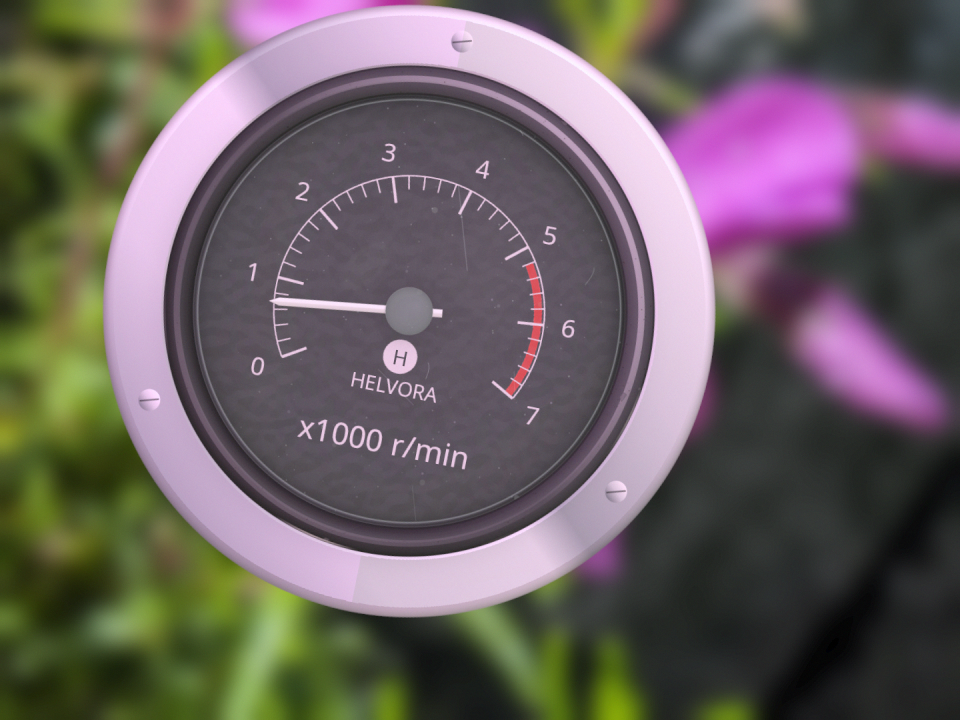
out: {"value": 700, "unit": "rpm"}
